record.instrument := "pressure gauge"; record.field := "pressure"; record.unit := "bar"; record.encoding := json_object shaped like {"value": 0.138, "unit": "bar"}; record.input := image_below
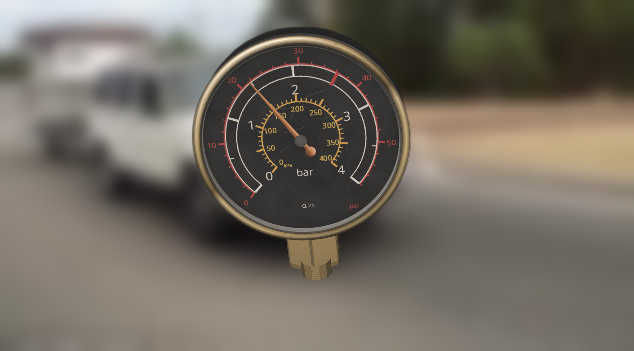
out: {"value": 1.5, "unit": "bar"}
